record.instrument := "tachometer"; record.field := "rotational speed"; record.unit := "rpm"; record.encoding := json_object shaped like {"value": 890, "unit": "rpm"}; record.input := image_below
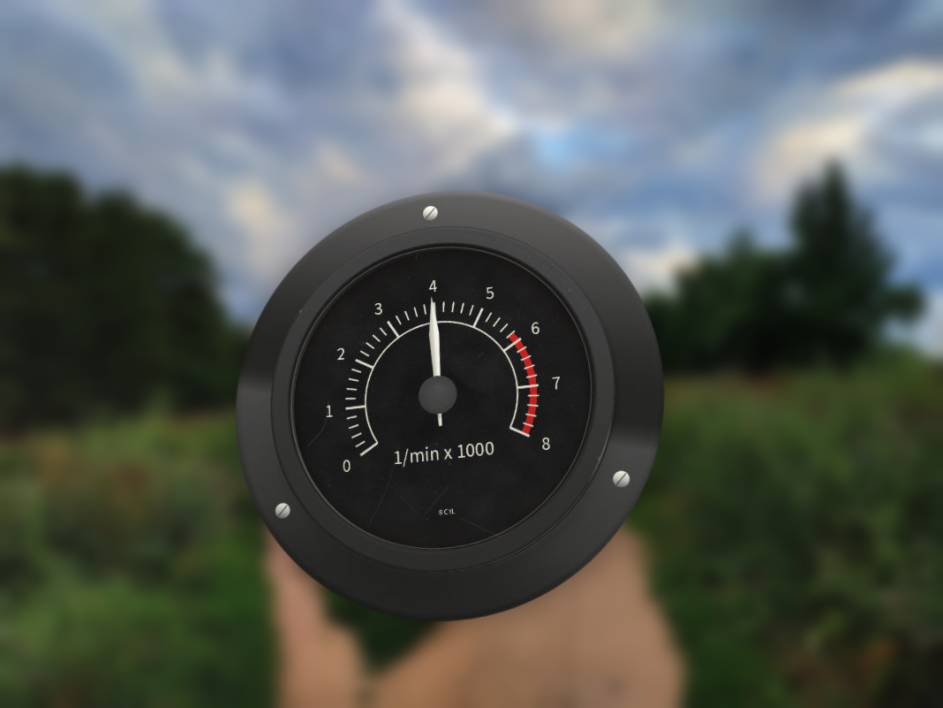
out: {"value": 4000, "unit": "rpm"}
